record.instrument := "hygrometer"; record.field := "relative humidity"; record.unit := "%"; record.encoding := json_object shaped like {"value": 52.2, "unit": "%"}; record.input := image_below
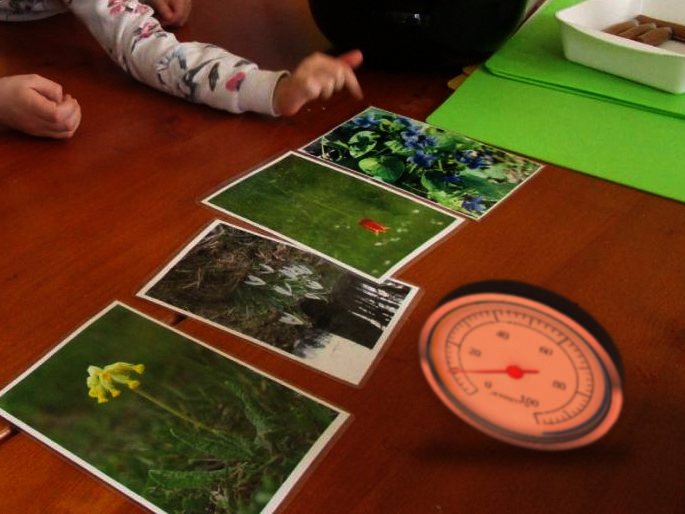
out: {"value": 10, "unit": "%"}
